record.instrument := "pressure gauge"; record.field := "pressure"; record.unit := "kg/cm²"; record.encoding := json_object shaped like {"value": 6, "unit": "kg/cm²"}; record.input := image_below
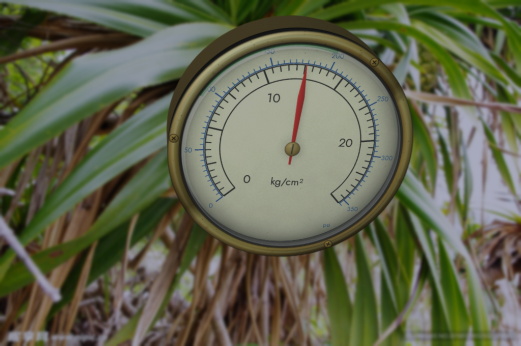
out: {"value": 12.5, "unit": "kg/cm²"}
